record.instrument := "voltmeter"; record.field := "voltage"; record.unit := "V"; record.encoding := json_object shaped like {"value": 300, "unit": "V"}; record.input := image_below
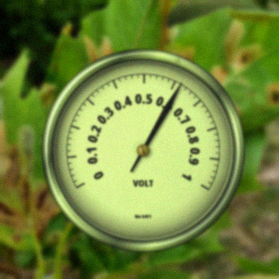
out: {"value": 0.62, "unit": "V"}
